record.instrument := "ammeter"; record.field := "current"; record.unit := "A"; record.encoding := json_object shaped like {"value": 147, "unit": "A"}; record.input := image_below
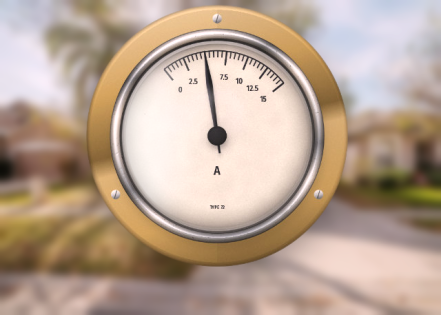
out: {"value": 5, "unit": "A"}
